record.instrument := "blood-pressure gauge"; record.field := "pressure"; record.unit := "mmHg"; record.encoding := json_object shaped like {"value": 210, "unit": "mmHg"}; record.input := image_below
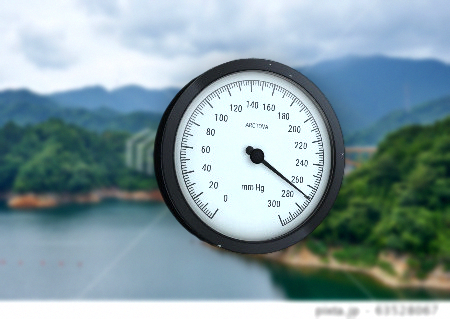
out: {"value": 270, "unit": "mmHg"}
